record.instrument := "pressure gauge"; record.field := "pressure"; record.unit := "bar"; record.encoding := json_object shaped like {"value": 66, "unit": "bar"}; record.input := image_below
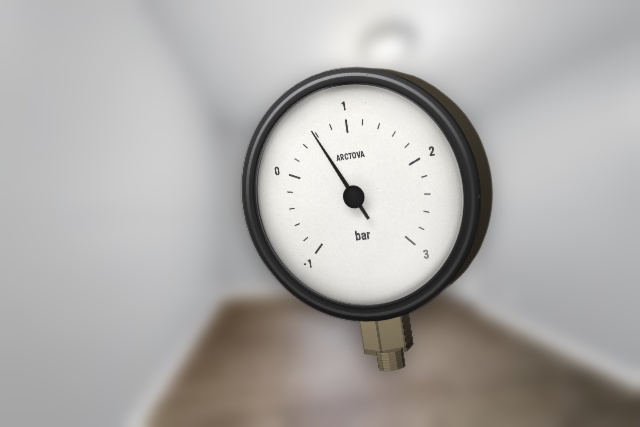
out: {"value": 0.6, "unit": "bar"}
